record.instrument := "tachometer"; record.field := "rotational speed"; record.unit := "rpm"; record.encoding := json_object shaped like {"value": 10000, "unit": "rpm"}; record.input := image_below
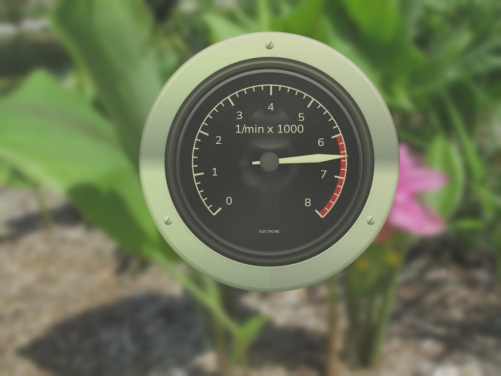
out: {"value": 6500, "unit": "rpm"}
